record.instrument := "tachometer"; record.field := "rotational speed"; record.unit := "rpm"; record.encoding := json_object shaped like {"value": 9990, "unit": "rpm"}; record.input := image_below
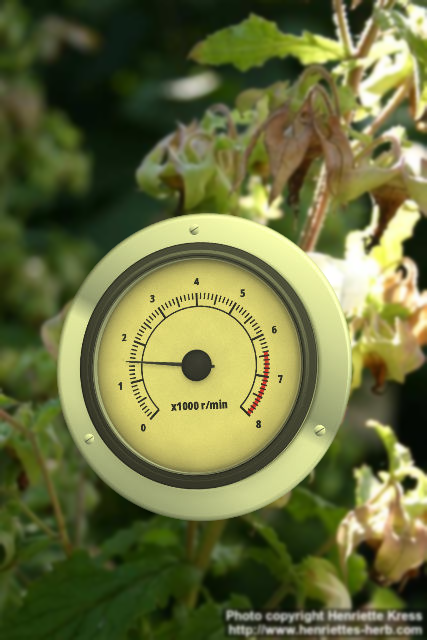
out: {"value": 1500, "unit": "rpm"}
